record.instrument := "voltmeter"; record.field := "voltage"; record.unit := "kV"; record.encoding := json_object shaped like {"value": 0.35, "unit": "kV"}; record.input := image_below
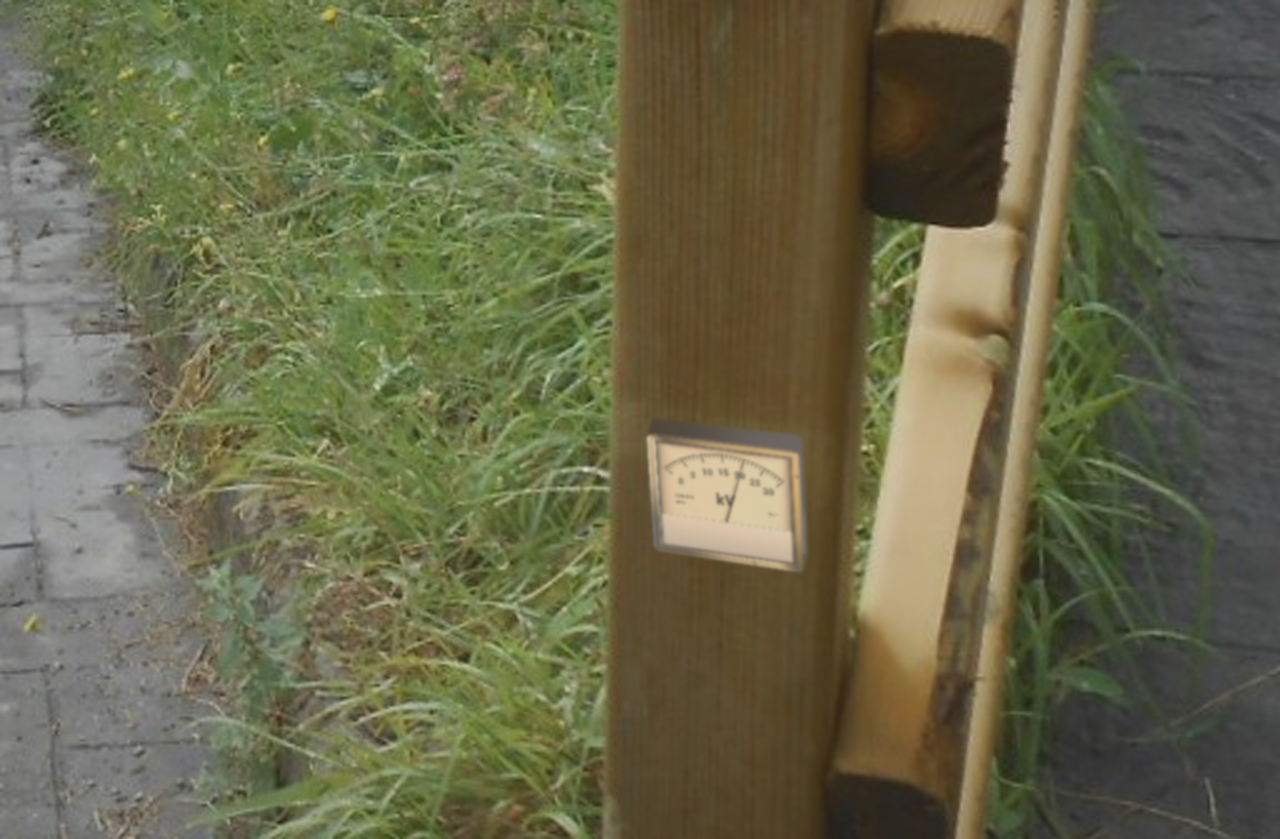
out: {"value": 20, "unit": "kV"}
